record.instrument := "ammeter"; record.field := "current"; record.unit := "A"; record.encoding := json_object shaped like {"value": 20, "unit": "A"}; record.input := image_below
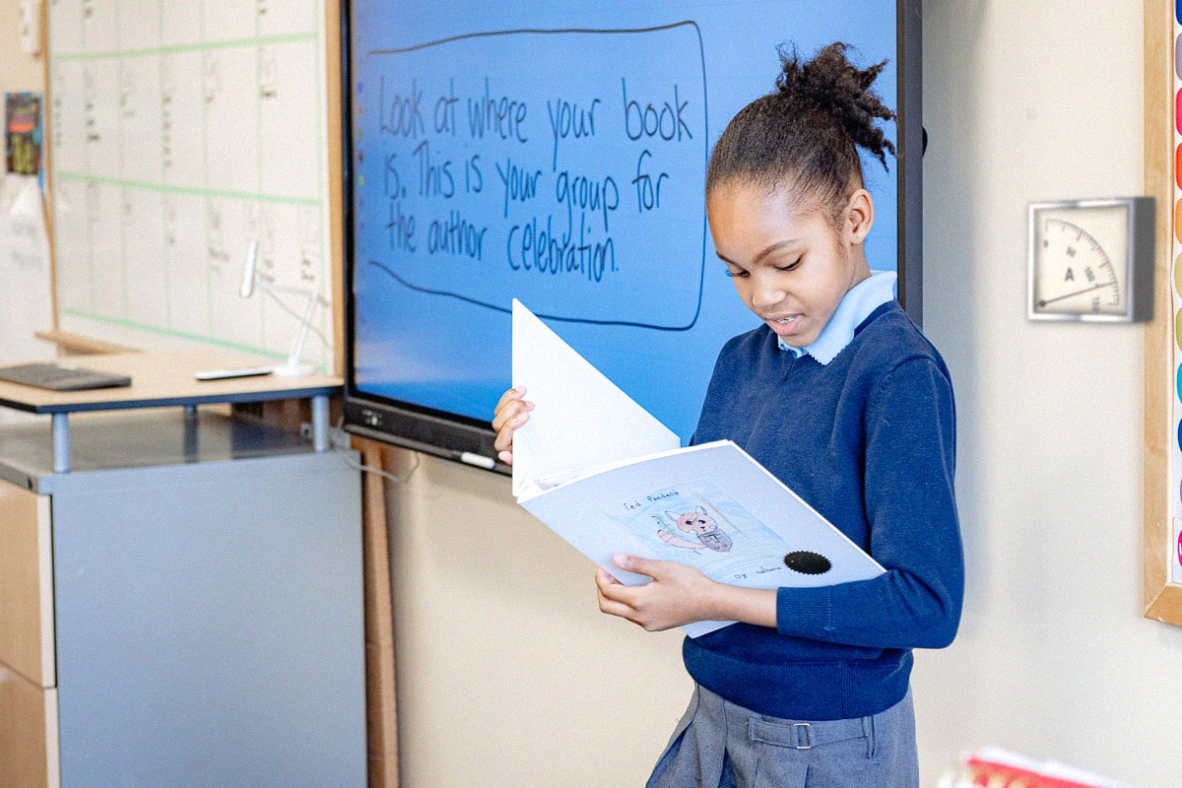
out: {"value": 125, "unit": "A"}
